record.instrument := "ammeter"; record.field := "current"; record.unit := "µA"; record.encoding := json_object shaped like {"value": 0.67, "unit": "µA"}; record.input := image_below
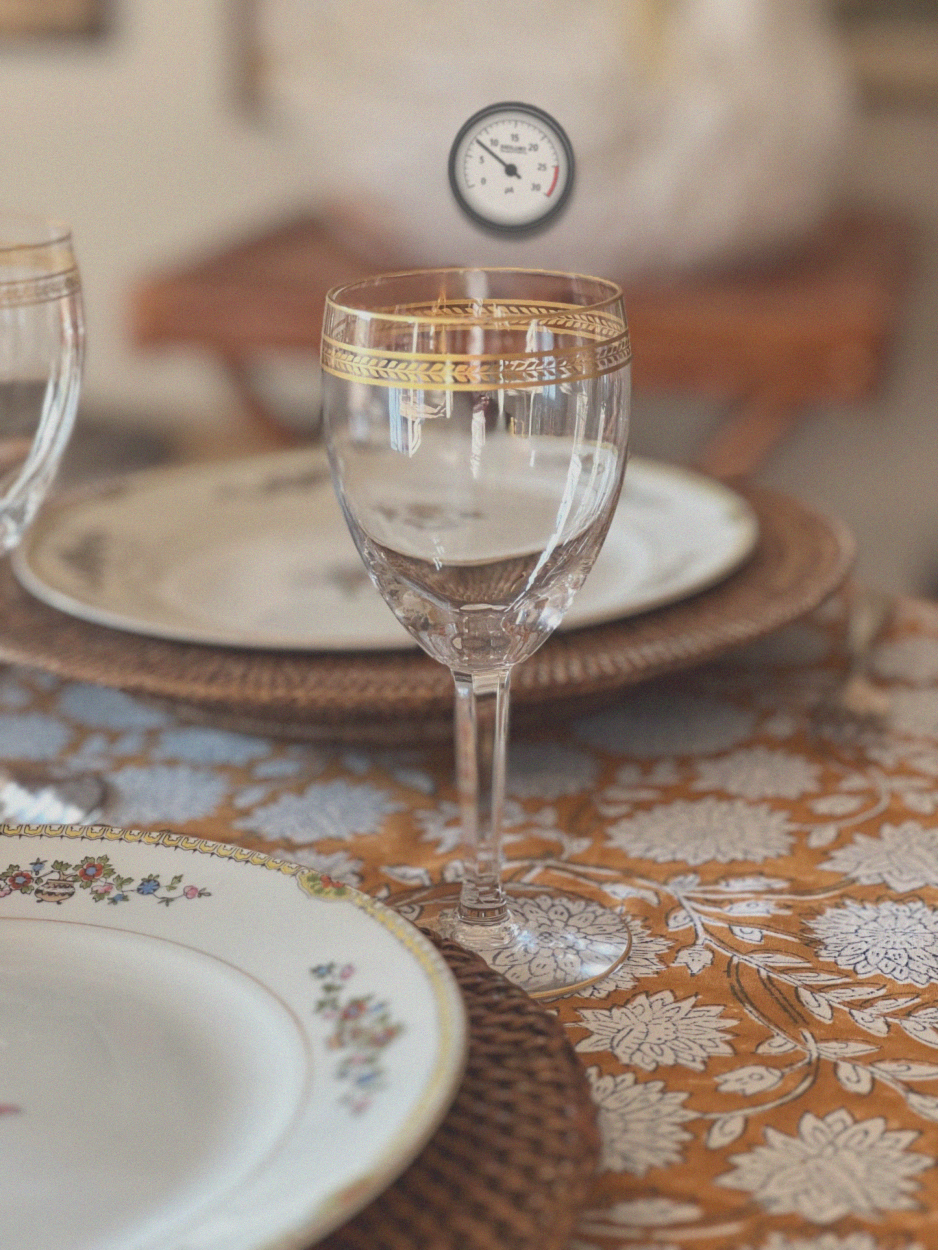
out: {"value": 8, "unit": "µA"}
